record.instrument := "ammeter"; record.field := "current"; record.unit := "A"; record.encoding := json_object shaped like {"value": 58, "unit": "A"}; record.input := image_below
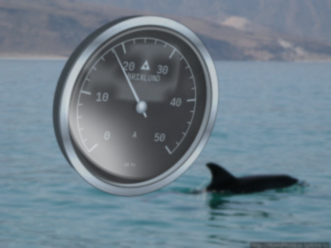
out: {"value": 18, "unit": "A"}
